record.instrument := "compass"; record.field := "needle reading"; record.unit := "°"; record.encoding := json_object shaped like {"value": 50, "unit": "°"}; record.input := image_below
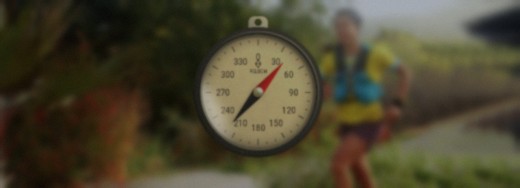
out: {"value": 40, "unit": "°"}
